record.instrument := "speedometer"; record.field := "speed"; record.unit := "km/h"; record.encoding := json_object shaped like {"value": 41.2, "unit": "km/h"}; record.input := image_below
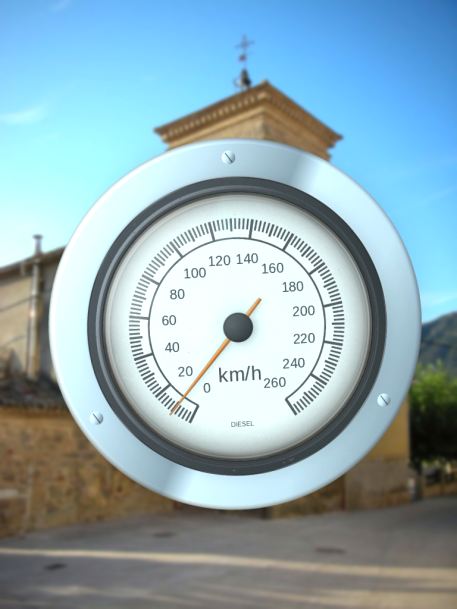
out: {"value": 10, "unit": "km/h"}
